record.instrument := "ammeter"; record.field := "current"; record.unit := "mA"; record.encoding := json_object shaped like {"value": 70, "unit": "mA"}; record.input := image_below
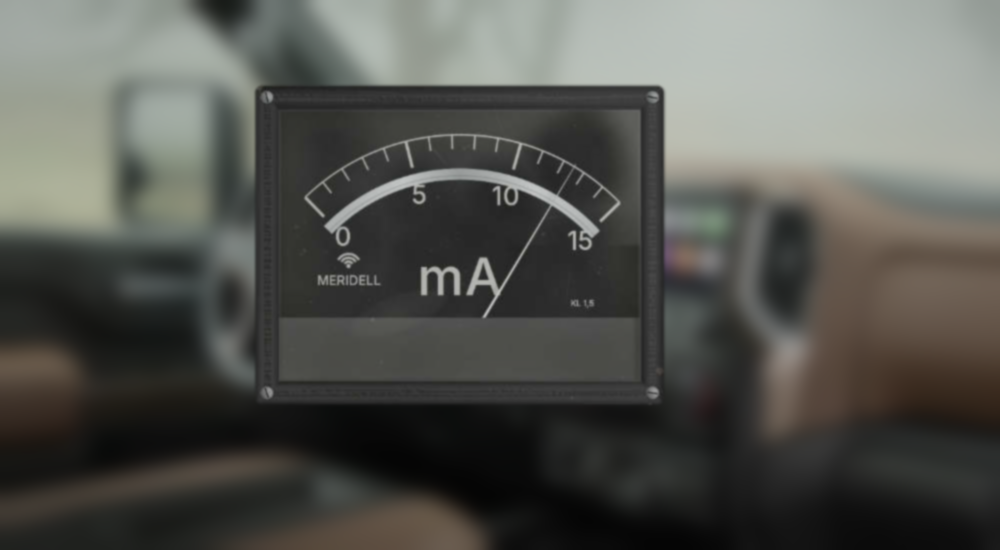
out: {"value": 12.5, "unit": "mA"}
